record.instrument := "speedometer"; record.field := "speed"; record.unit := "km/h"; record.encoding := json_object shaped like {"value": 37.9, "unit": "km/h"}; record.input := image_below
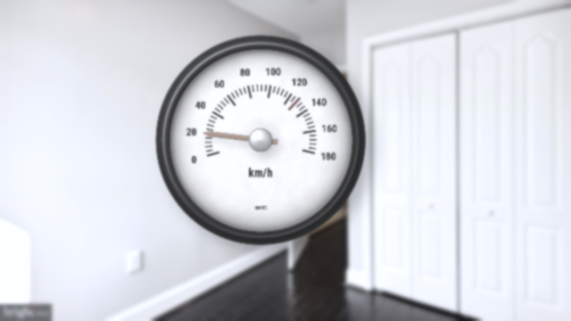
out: {"value": 20, "unit": "km/h"}
